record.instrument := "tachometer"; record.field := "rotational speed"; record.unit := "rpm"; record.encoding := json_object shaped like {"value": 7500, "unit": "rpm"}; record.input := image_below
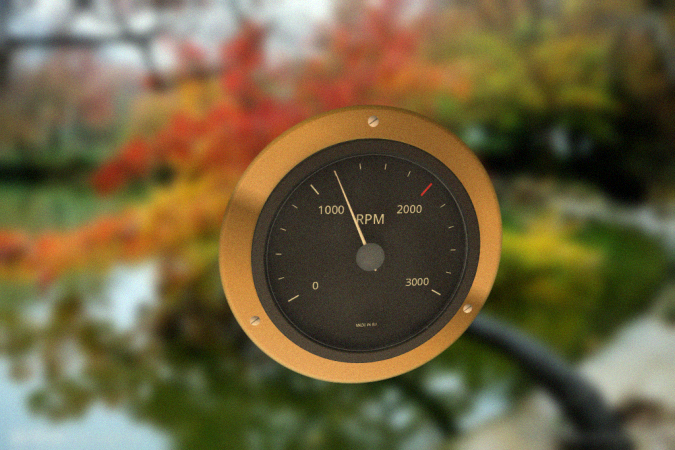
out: {"value": 1200, "unit": "rpm"}
